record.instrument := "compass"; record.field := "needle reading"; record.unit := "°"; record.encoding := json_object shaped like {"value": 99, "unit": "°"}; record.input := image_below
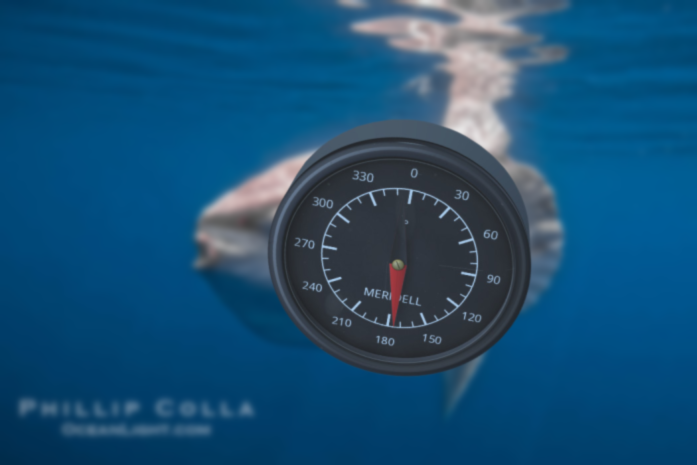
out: {"value": 175, "unit": "°"}
